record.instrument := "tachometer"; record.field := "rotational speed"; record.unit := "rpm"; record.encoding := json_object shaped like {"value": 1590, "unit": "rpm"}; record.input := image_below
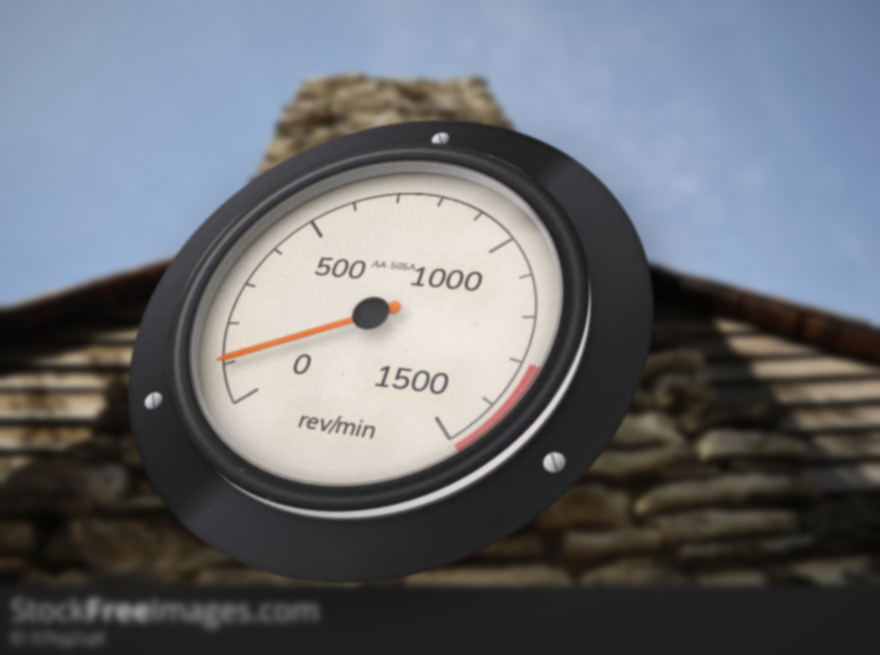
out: {"value": 100, "unit": "rpm"}
